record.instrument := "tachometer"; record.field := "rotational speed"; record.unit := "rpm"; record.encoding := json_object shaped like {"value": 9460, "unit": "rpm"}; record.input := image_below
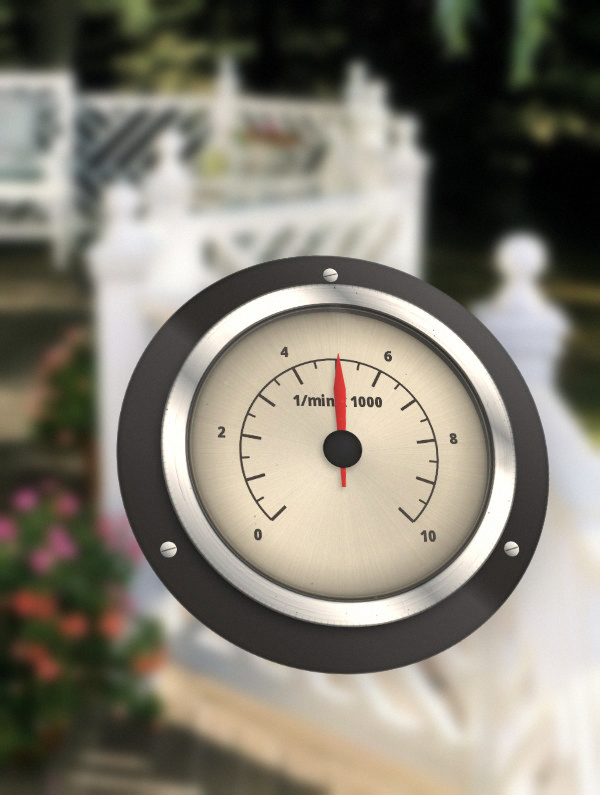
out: {"value": 5000, "unit": "rpm"}
